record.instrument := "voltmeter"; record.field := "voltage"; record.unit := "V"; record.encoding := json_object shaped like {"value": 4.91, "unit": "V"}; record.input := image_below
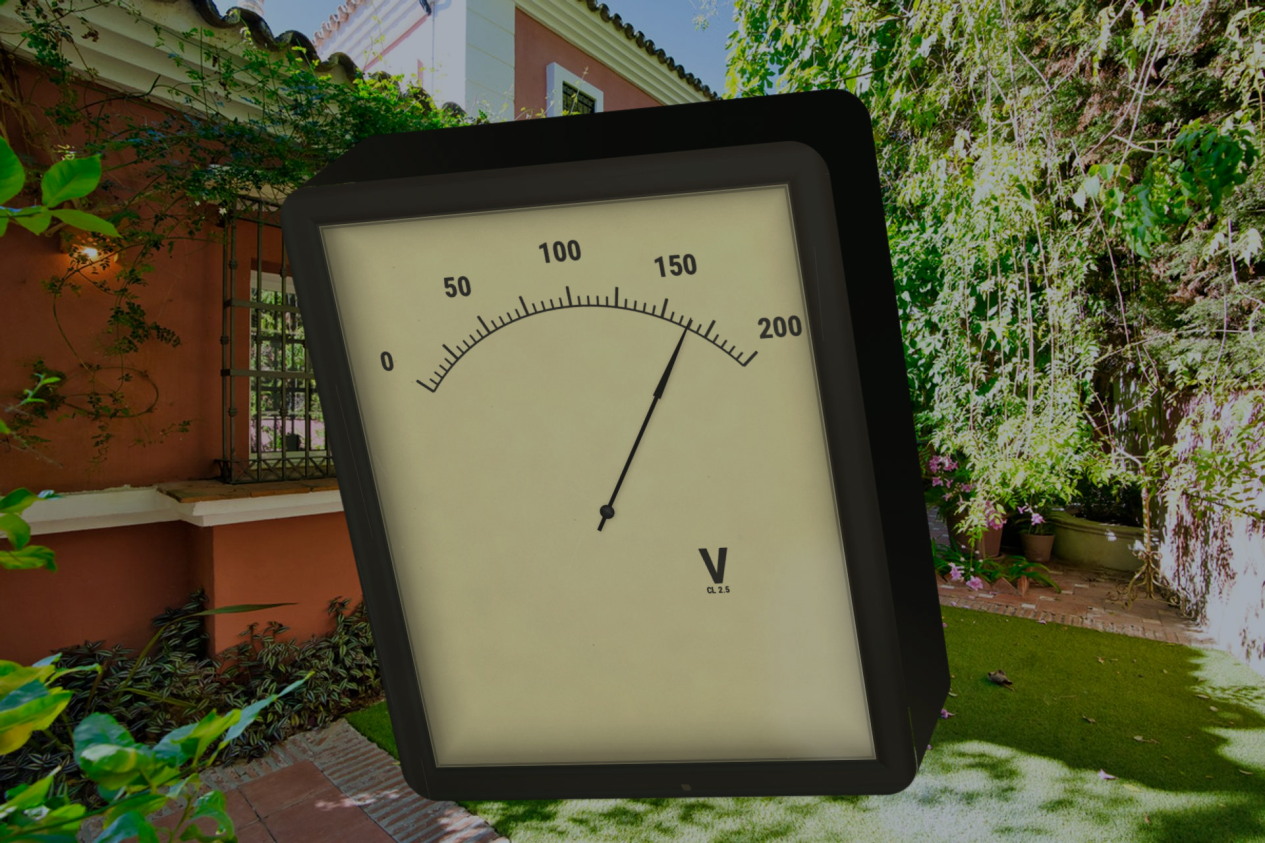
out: {"value": 165, "unit": "V"}
